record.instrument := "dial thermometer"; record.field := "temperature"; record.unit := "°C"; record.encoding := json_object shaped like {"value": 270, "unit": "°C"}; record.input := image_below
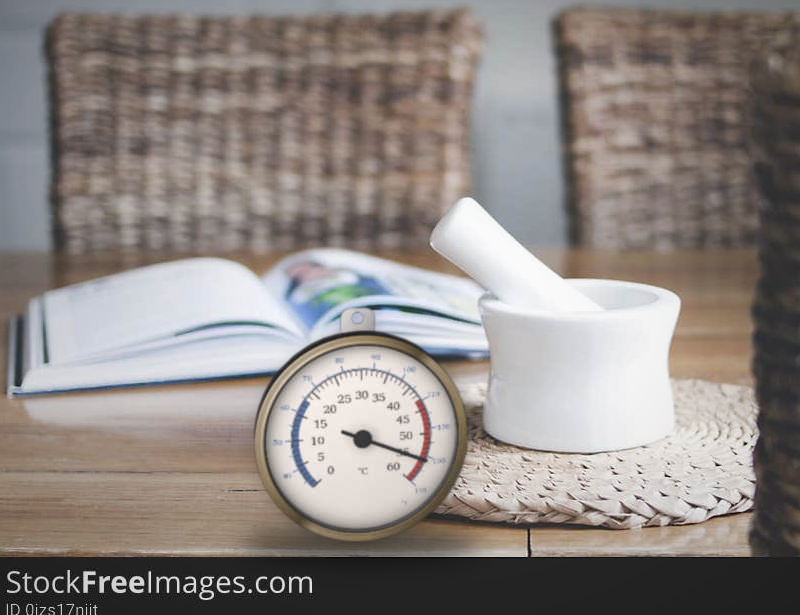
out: {"value": 55, "unit": "°C"}
